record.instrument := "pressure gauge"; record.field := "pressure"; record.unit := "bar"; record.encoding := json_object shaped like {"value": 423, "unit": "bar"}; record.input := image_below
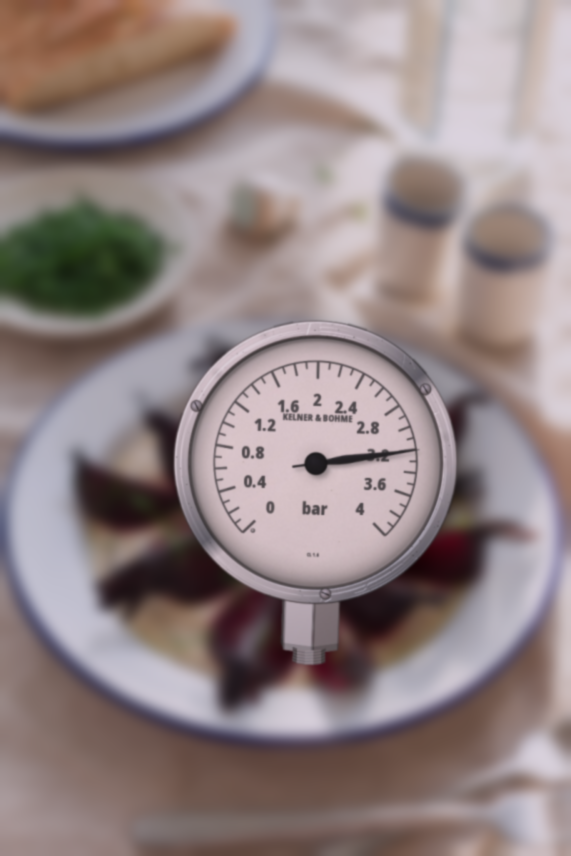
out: {"value": 3.2, "unit": "bar"}
